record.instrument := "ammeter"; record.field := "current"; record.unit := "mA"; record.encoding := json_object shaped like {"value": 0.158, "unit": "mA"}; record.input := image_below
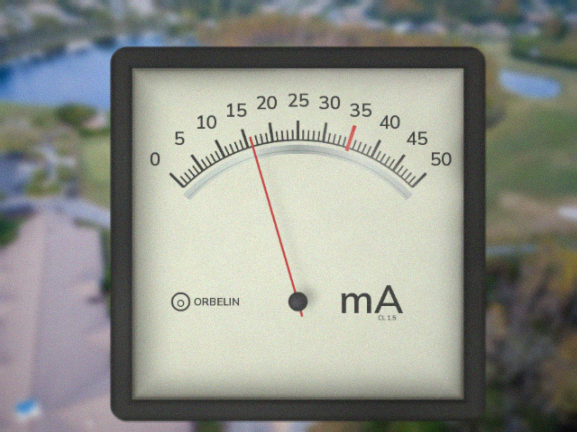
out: {"value": 16, "unit": "mA"}
